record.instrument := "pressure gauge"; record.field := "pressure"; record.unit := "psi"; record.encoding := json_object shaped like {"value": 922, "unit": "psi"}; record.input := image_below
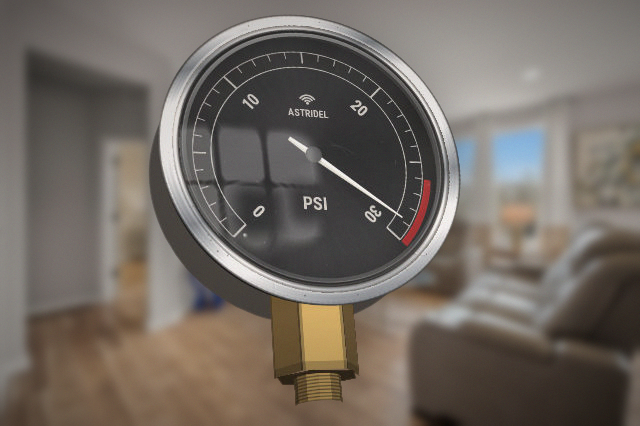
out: {"value": 29, "unit": "psi"}
